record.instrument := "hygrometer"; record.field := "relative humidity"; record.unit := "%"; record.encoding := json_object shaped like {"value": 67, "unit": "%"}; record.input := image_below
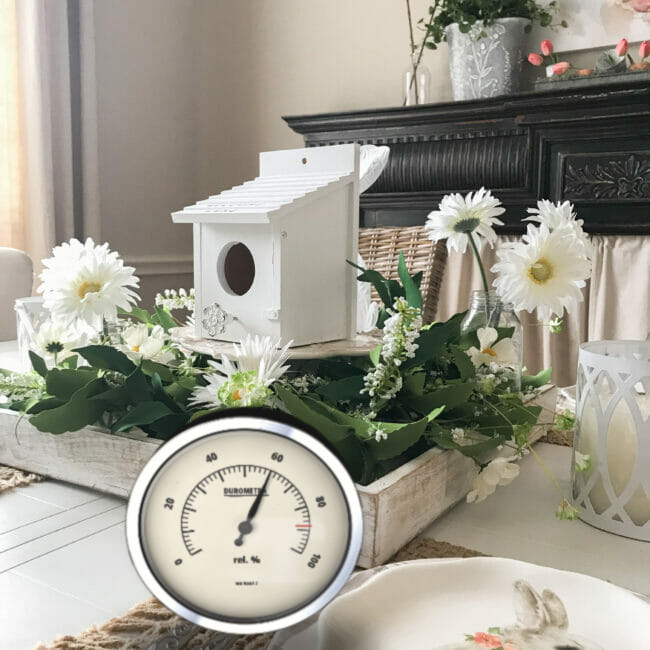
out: {"value": 60, "unit": "%"}
